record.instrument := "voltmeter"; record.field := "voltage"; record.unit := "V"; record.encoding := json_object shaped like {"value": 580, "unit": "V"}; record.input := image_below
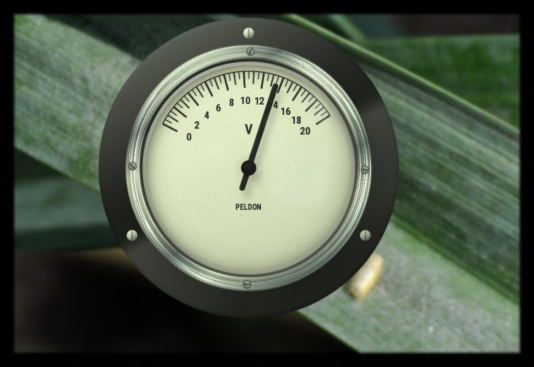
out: {"value": 13.5, "unit": "V"}
